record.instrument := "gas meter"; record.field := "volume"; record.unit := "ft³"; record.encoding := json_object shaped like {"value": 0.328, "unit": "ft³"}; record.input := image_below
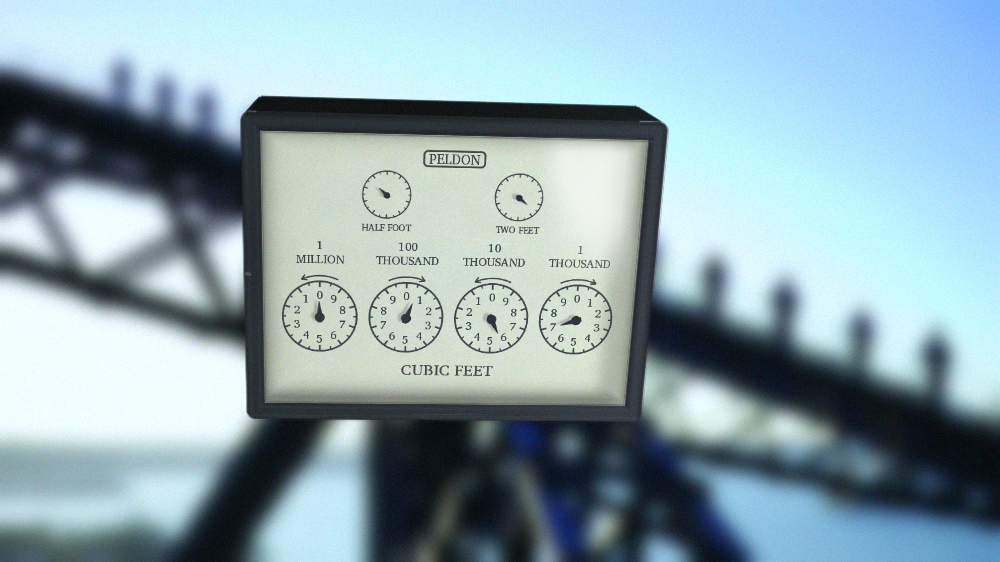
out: {"value": 5700, "unit": "ft³"}
